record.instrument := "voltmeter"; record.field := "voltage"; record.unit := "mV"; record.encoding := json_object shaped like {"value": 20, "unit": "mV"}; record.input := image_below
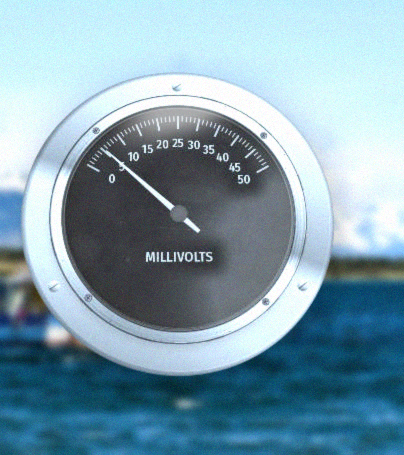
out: {"value": 5, "unit": "mV"}
